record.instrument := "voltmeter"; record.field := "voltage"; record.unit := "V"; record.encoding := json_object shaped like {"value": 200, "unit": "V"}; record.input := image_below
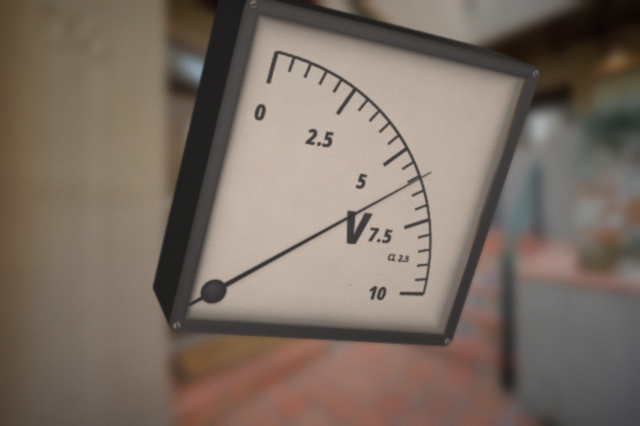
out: {"value": 6, "unit": "V"}
